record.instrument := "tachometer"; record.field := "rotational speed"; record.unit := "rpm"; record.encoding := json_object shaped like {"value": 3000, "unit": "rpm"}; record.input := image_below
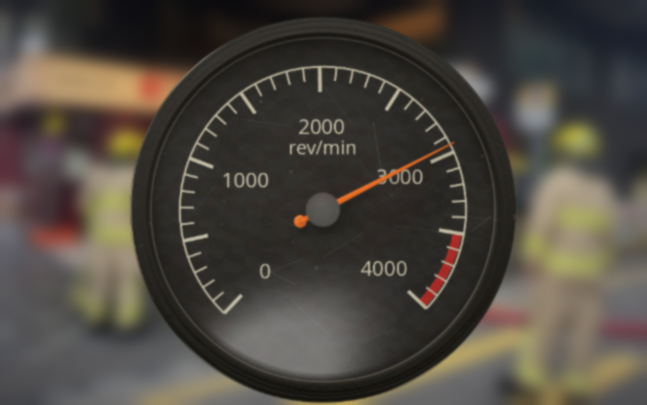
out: {"value": 2950, "unit": "rpm"}
